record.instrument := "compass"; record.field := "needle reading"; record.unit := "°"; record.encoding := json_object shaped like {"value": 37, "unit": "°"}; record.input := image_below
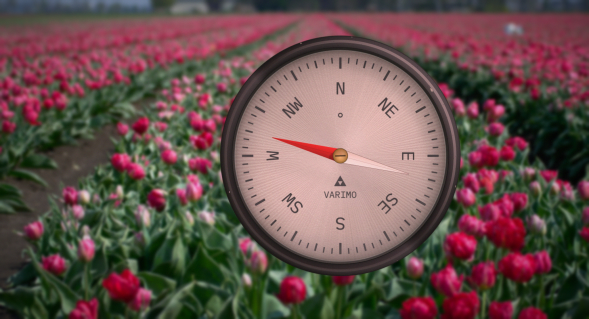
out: {"value": 285, "unit": "°"}
